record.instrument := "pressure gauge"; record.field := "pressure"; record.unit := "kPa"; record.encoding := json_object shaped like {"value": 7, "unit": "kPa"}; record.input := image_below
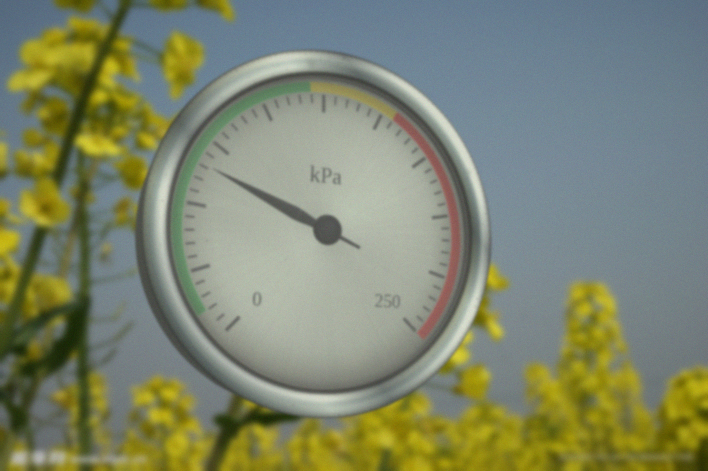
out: {"value": 65, "unit": "kPa"}
